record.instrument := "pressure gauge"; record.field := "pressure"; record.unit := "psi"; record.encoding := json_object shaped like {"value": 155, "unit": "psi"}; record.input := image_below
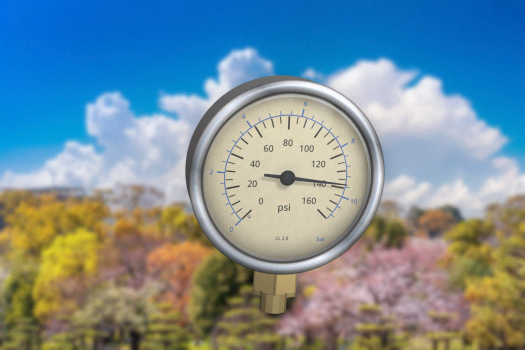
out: {"value": 137.5, "unit": "psi"}
